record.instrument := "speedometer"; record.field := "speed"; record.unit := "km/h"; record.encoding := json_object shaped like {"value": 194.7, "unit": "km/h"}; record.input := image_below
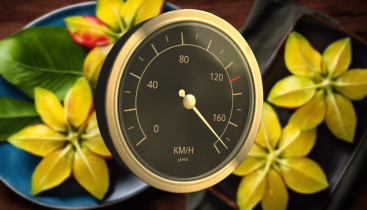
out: {"value": 175, "unit": "km/h"}
